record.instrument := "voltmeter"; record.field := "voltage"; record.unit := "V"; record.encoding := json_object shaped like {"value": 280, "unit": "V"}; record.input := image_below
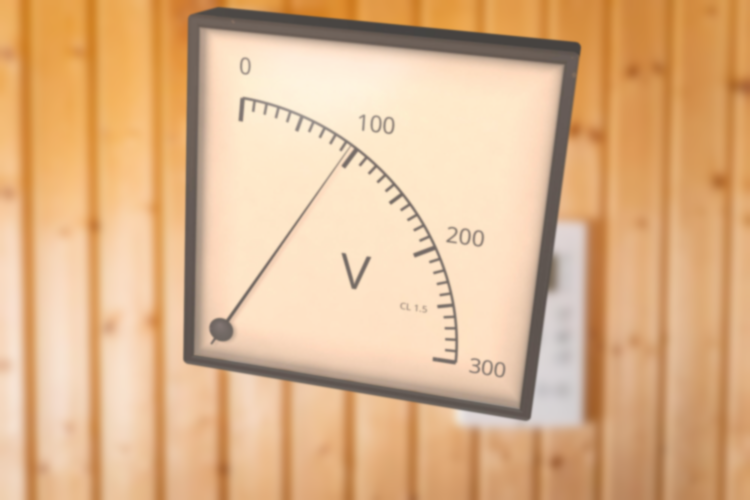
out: {"value": 95, "unit": "V"}
